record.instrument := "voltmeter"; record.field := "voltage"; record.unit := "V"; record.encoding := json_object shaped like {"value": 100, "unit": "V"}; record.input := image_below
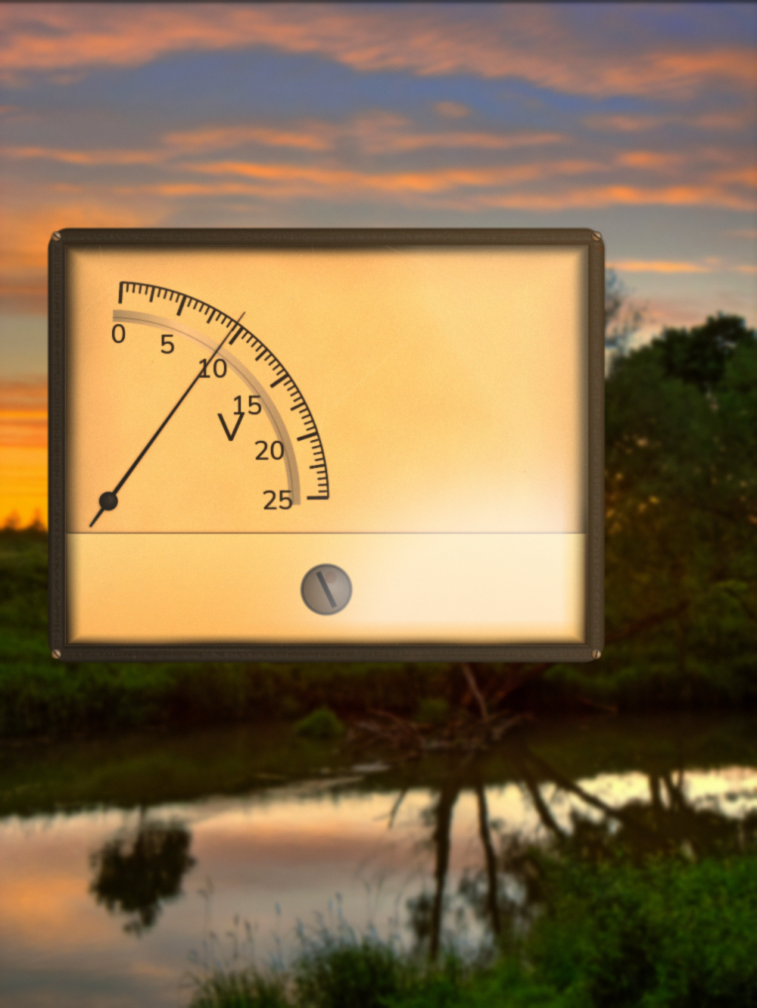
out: {"value": 9.5, "unit": "V"}
